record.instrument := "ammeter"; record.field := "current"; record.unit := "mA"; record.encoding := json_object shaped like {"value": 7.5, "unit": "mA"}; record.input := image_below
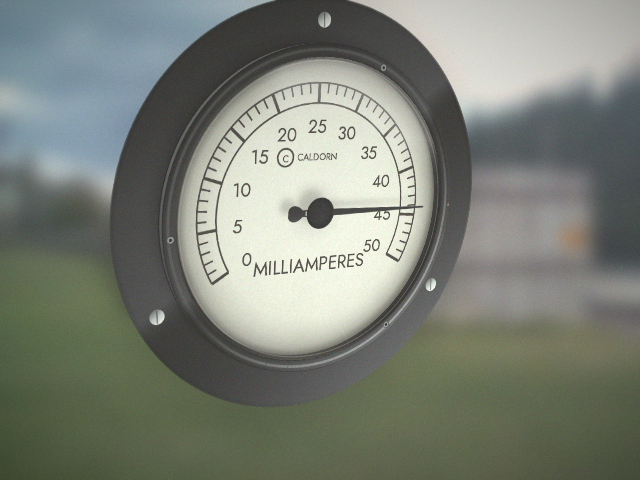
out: {"value": 44, "unit": "mA"}
